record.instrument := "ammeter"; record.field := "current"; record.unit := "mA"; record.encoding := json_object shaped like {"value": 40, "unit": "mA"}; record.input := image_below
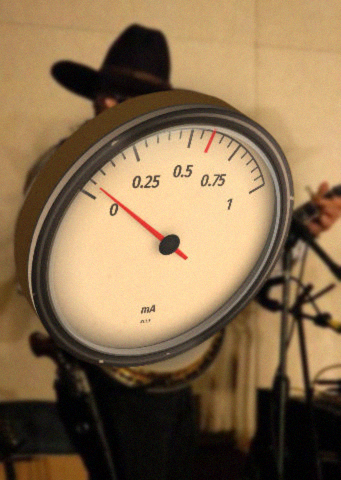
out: {"value": 0.05, "unit": "mA"}
